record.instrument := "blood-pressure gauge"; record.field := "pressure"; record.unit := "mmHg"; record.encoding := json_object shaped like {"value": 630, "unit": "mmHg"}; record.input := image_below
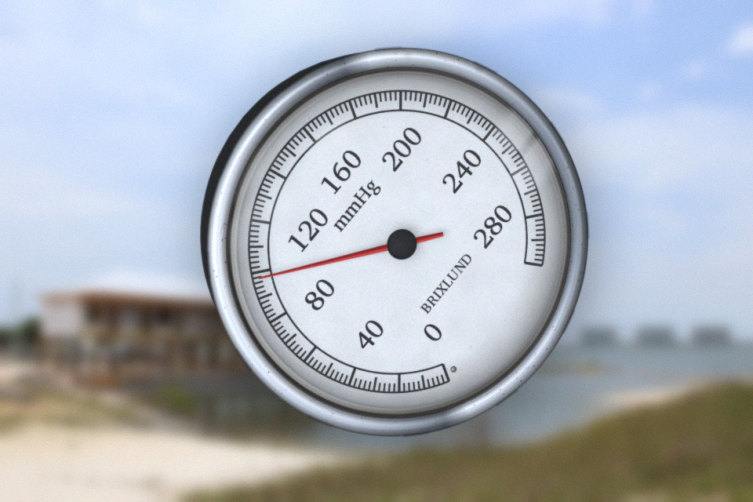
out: {"value": 98, "unit": "mmHg"}
